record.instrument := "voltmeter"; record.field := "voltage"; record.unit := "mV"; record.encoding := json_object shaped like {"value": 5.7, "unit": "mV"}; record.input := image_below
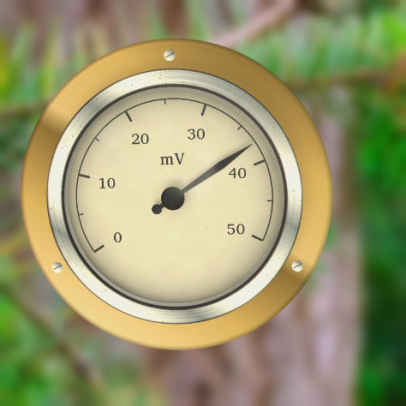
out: {"value": 37.5, "unit": "mV"}
